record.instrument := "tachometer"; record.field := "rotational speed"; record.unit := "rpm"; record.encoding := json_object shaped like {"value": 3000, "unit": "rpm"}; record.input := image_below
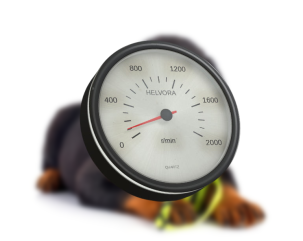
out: {"value": 100, "unit": "rpm"}
